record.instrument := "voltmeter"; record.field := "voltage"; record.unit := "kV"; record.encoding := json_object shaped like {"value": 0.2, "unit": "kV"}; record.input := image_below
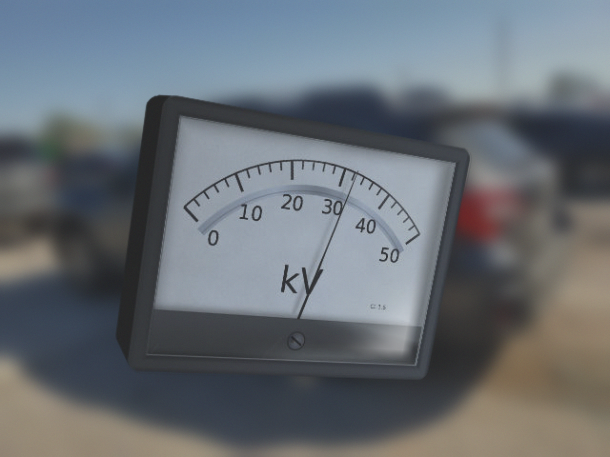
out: {"value": 32, "unit": "kV"}
